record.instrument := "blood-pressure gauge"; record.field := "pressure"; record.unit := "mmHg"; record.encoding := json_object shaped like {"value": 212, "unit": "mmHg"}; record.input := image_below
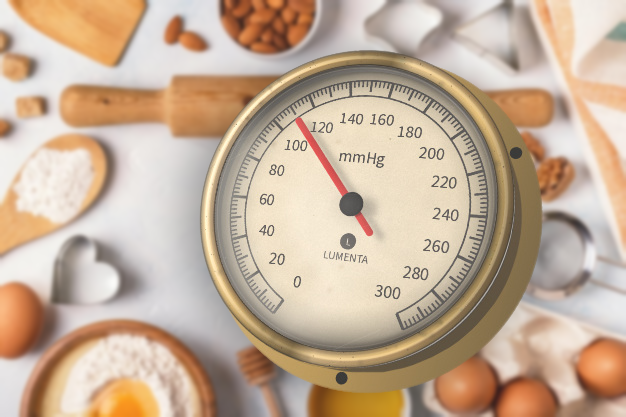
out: {"value": 110, "unit": "mmHg"}
